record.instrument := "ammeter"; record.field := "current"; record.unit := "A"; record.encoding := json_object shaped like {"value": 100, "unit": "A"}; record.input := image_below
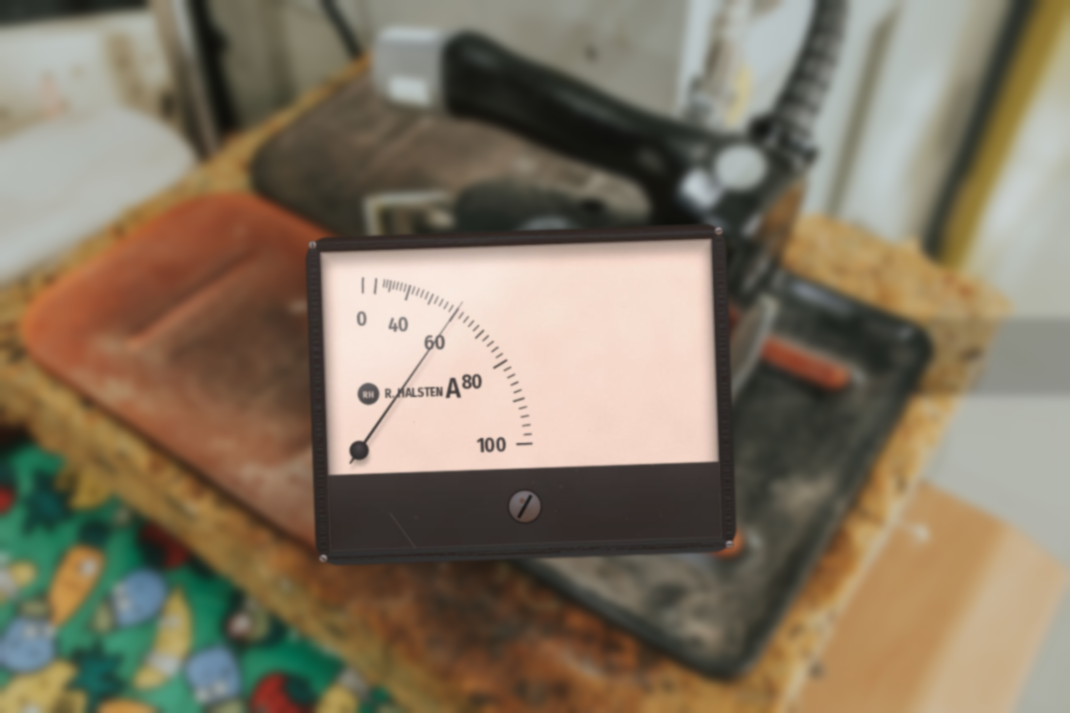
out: {"value": 60, "unit": "A"}
